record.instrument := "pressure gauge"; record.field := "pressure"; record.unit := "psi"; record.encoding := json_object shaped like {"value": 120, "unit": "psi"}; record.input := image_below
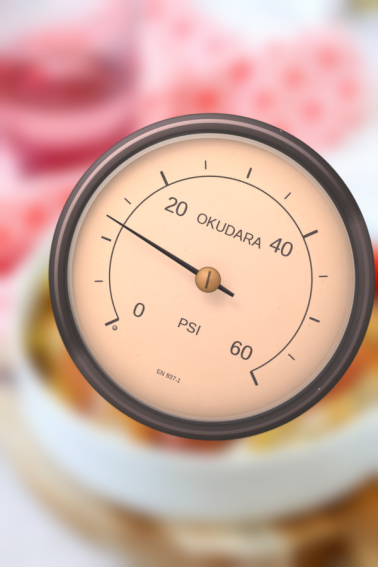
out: {"value": 12.5, "unit": "psi"}
